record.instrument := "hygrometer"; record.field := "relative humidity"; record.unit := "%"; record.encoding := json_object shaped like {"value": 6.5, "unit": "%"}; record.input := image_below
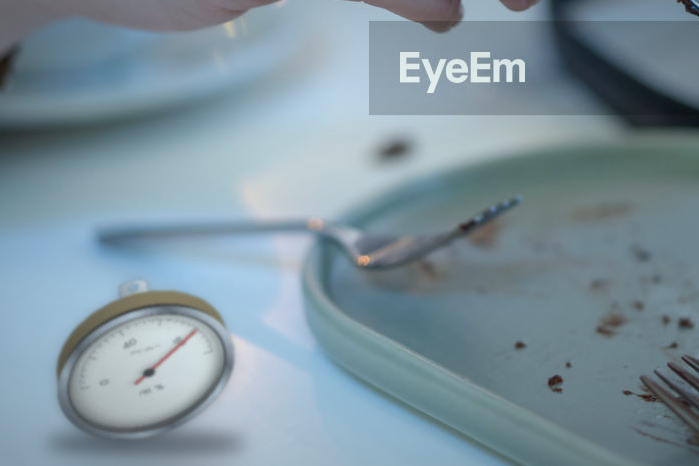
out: {"value": 80, "unit": "%"}
